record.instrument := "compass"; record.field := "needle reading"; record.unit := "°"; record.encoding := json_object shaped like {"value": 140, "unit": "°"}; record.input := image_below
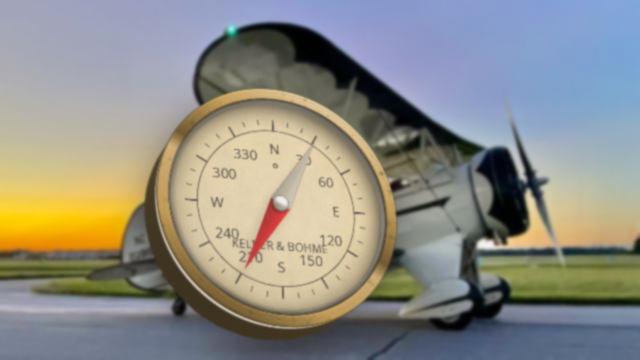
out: {"value": 210, "unit": "°"}
